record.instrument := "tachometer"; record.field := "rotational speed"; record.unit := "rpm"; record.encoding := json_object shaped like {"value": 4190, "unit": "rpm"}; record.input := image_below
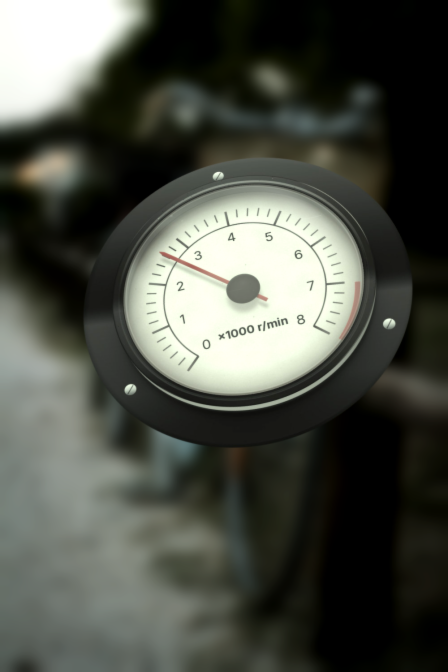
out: {"value": 2600, "unit": "rpm"}
